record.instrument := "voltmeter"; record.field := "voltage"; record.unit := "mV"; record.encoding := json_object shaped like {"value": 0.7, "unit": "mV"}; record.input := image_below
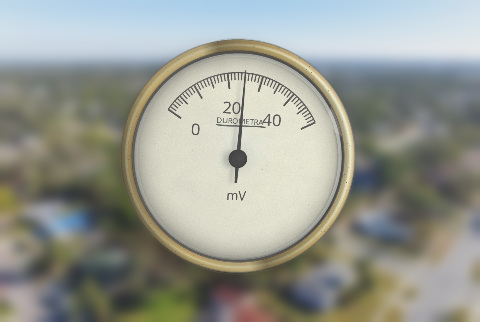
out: {"value": 25, "unit": "mV"}
